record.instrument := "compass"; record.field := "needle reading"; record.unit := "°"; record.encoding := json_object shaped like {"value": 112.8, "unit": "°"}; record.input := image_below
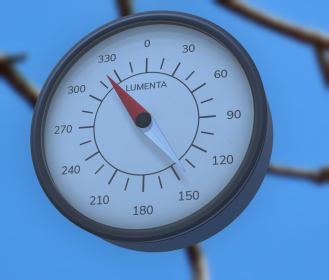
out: {"value": 322.5, "unit": "°"}
